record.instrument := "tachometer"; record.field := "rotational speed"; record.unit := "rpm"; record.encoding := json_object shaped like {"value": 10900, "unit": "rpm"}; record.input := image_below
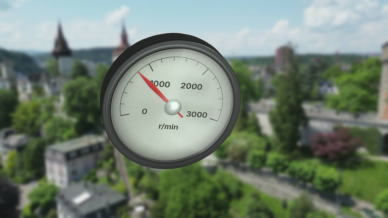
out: {"value": 800, "unit": "rpm"}
